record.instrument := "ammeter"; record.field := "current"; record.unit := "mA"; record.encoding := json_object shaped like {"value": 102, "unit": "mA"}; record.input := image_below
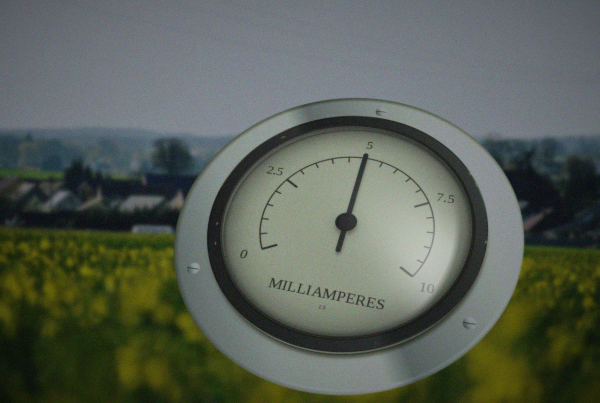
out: {"value": 5, "unit": "mA"}
